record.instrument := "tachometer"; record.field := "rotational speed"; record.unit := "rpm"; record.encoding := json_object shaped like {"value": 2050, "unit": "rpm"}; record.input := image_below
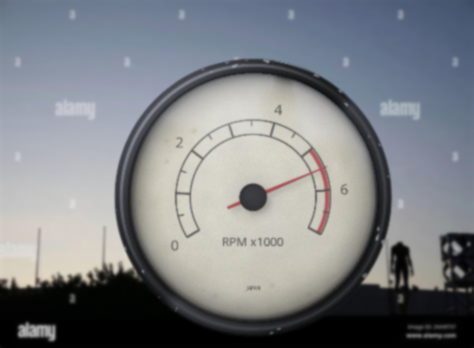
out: {"value": 5500, "unit": "rpm"}
